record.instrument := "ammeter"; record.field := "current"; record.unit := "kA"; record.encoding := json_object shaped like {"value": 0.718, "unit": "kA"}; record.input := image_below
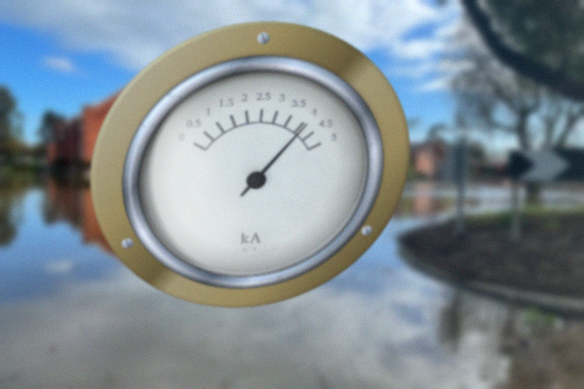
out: {"value": 4, "unit": "kA"}
